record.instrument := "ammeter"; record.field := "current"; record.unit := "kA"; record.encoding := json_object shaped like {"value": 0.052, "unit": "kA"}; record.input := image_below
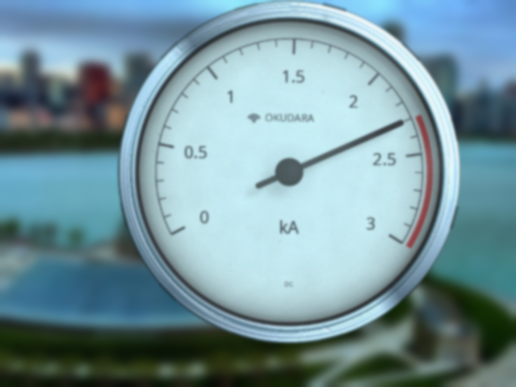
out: {"value": 2.3, "unit": "kA"}
